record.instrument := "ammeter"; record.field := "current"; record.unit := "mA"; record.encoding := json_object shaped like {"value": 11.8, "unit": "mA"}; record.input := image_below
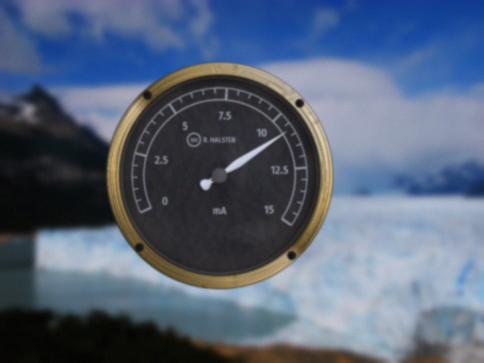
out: {"value": 10.75, "unit": "mA"}
